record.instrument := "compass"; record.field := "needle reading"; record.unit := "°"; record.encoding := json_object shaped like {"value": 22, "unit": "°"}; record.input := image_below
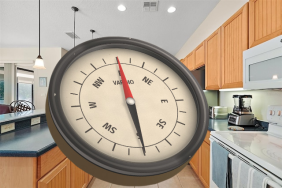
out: {"value": 0, "unit": "°"}
